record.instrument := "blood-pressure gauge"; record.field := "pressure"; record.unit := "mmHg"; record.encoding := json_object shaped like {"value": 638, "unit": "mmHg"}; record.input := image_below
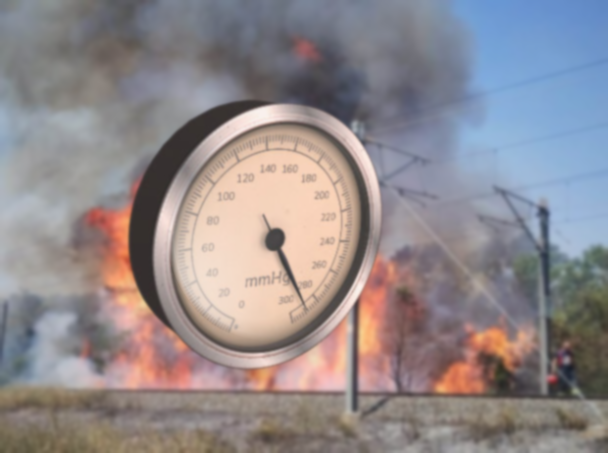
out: {"value": 290, "unit": "mmHg"}
